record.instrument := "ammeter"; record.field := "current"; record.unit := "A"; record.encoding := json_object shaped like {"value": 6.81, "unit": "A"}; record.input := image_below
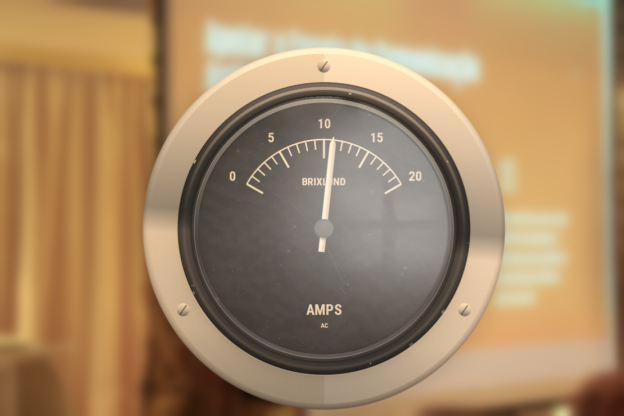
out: {"value": 11, "unit": "A"}
